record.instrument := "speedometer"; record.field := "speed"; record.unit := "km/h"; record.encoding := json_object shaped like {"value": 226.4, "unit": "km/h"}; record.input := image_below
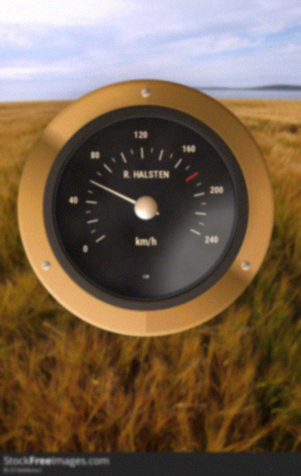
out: {"value": 60, "unit": "km/h"}
